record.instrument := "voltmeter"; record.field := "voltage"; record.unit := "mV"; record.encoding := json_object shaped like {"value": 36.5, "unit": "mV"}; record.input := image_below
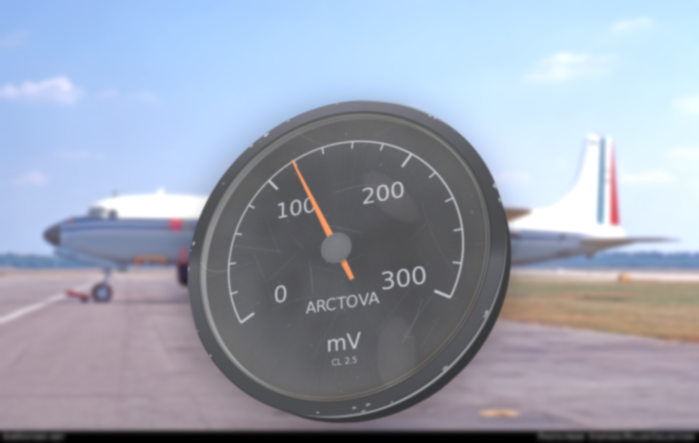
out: {"value": 120, "unit": "mV"}
